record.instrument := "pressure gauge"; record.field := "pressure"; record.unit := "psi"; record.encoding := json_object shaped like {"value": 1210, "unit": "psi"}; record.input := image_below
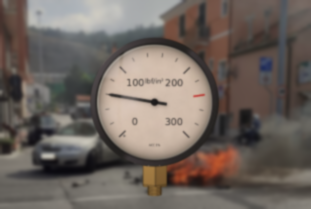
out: {"value": 60, "unit": "psi"}
